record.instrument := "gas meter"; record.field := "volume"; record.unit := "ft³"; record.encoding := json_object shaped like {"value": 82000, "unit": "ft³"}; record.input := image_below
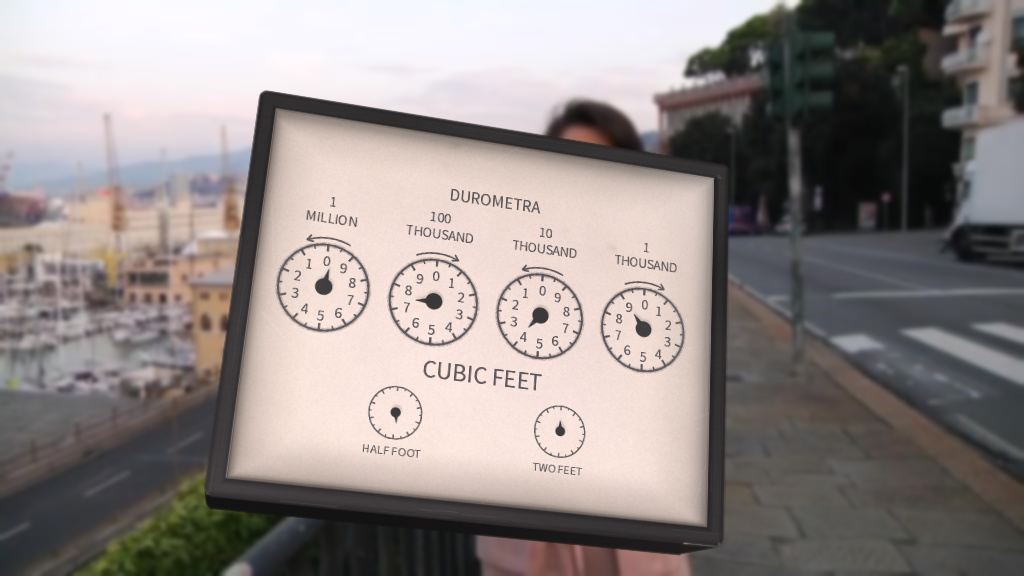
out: {"value": 973900, "unit": "ft³"}
